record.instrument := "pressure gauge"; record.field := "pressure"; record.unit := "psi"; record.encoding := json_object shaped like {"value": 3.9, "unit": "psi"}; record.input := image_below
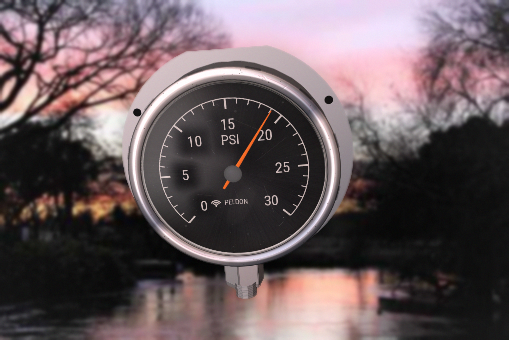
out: {"value": 19, "unit": "psi"}
